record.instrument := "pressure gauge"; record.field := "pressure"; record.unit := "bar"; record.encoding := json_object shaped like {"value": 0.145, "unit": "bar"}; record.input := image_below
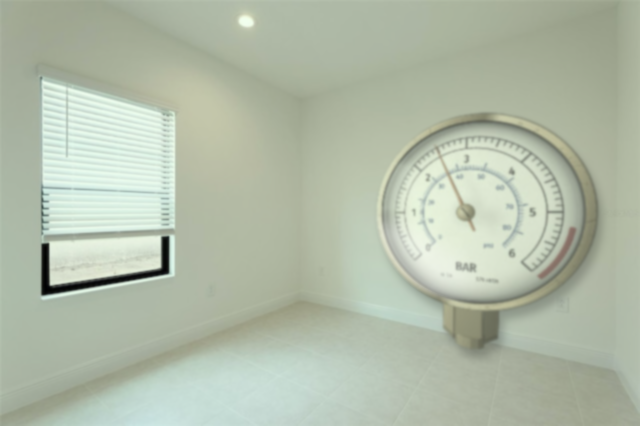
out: {"value": 2.5, "unit": "bar"}
